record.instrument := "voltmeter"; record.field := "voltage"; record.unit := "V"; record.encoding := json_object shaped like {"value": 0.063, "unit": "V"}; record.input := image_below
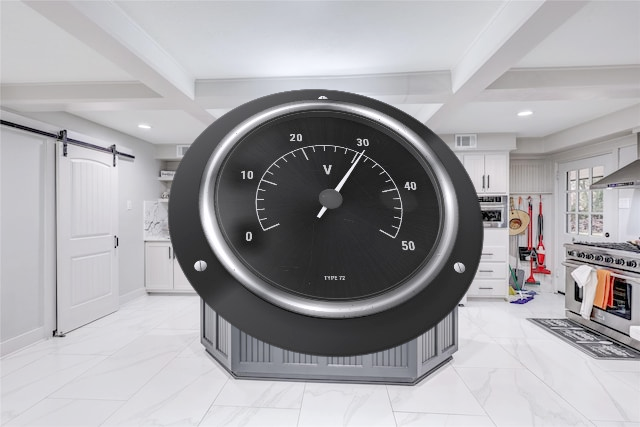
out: {"value": 31, "unit": "V"}
